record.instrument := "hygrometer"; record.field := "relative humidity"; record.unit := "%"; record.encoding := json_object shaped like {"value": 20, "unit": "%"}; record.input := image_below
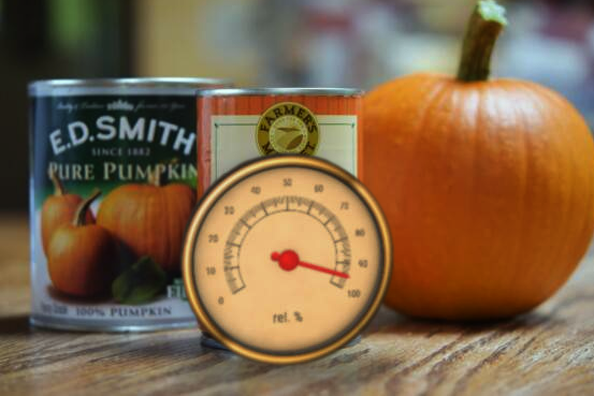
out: {"value": 95, "unit": "%"}
